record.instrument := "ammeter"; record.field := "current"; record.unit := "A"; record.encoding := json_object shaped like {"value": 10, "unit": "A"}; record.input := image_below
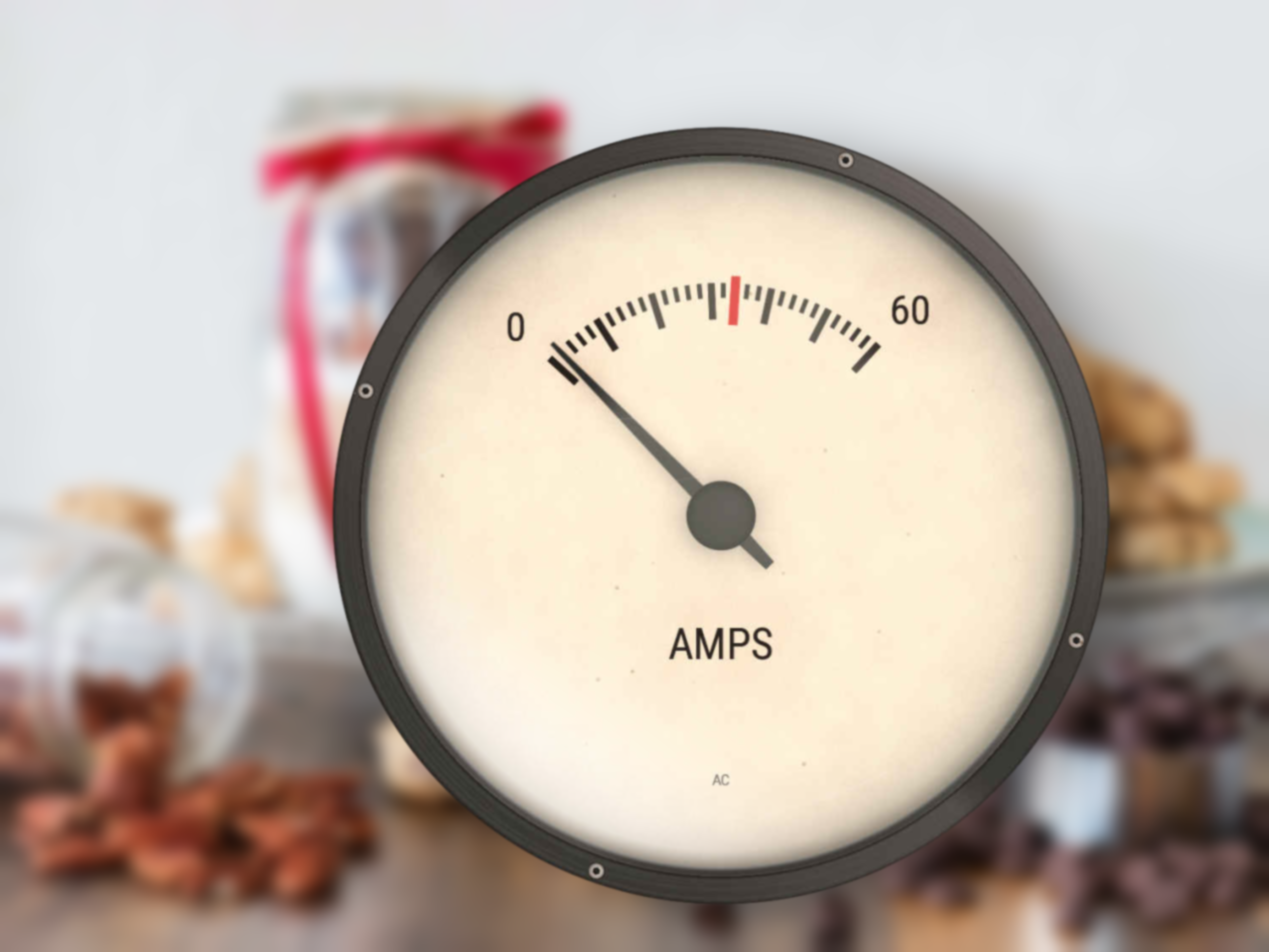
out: {"value": 2, "unit": "A"}
